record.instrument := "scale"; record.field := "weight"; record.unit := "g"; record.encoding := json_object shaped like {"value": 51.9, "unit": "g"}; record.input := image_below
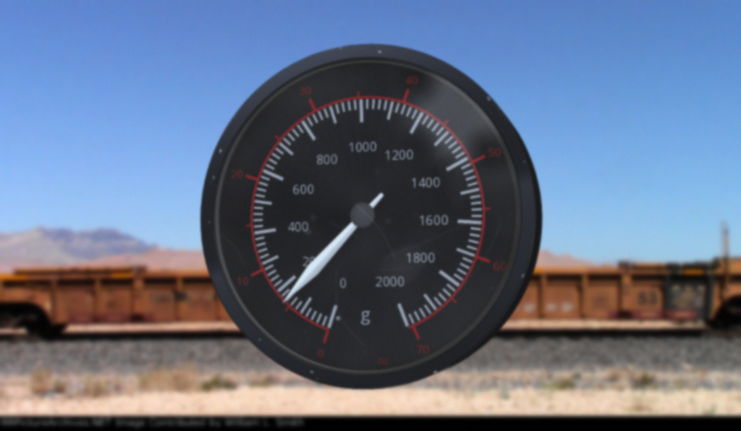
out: {"value": 160, "unit": "g"}
